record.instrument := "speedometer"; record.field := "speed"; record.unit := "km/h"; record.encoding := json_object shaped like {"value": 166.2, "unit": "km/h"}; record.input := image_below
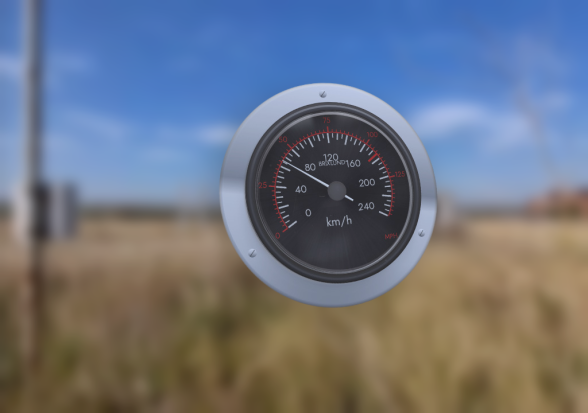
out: {"value": 65, "unit": "km/h"}
